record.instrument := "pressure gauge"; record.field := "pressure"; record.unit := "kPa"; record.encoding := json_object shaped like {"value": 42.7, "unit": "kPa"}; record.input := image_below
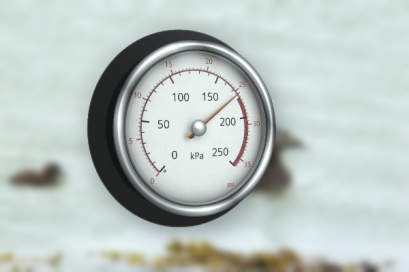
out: {"value": 175, "unit": "kPa"}
